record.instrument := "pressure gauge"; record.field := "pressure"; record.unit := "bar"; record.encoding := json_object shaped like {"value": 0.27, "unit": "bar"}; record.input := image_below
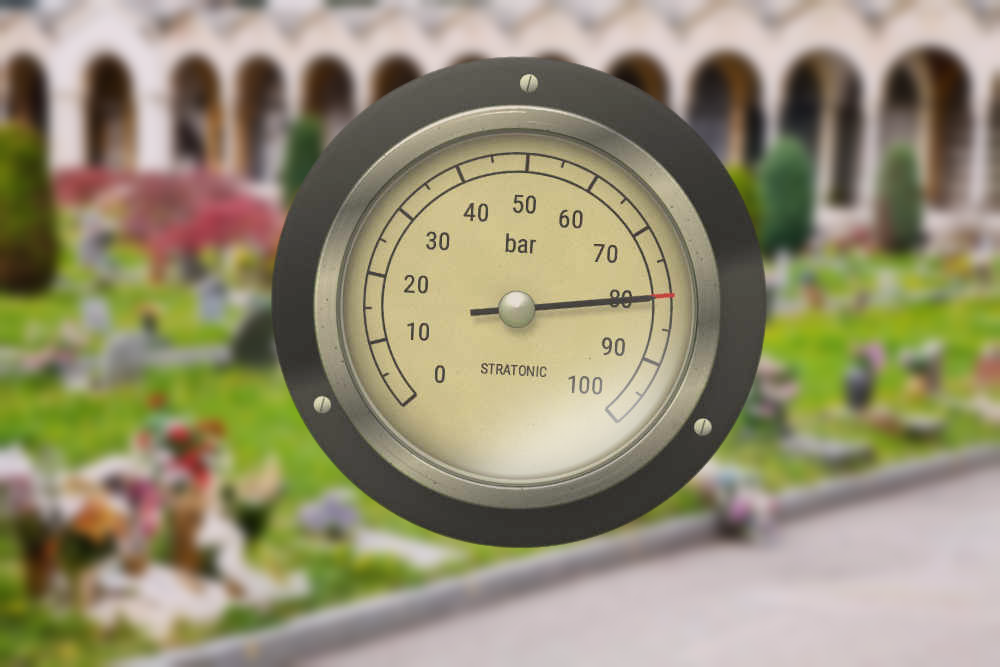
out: {"value": 80, "unit": "bar"}
